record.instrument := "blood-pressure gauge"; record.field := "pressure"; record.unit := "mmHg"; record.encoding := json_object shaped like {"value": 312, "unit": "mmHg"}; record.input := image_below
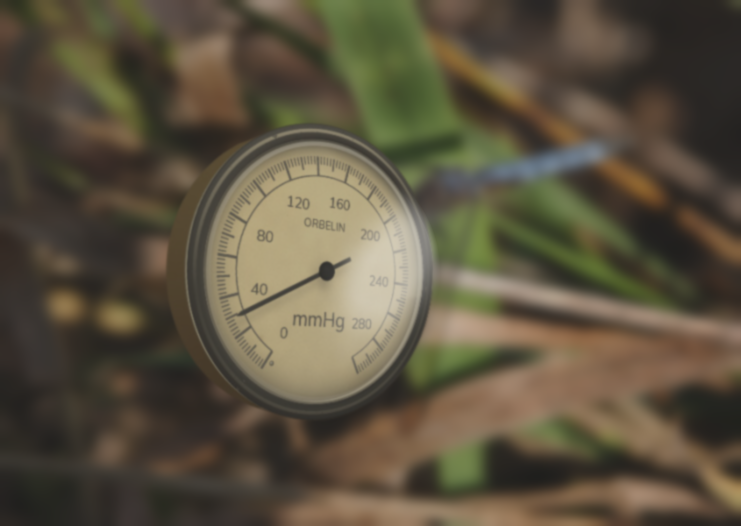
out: {"value": 30, "unit": "mmHg"}
